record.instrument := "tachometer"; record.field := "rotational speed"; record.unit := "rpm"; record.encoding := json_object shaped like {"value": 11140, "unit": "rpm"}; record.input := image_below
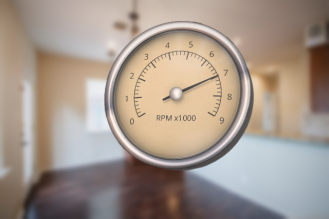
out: {"value": 7000, "unit": "rpm"}
